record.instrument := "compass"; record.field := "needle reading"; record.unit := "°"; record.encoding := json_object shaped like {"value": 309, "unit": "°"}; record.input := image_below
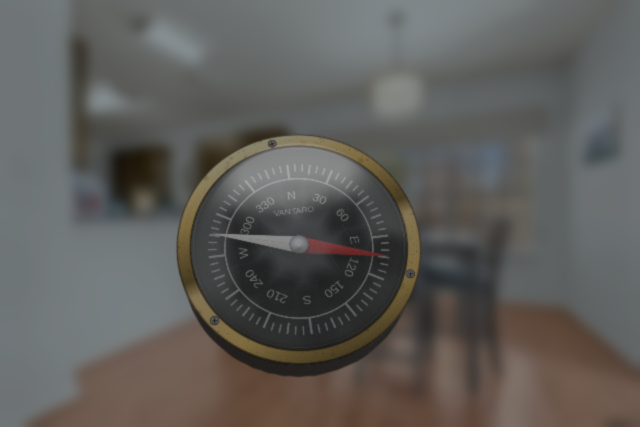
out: {"value": 105, "unit": "°"}
